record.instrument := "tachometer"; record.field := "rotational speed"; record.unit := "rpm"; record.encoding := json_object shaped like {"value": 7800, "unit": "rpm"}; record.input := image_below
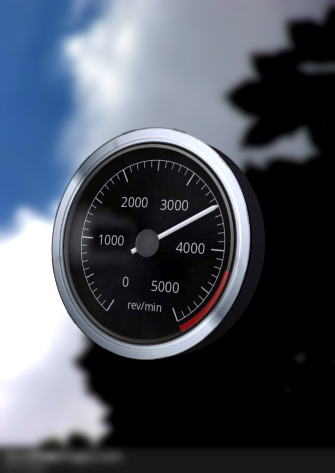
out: {"value": 3500, "unit": "rpm"}
